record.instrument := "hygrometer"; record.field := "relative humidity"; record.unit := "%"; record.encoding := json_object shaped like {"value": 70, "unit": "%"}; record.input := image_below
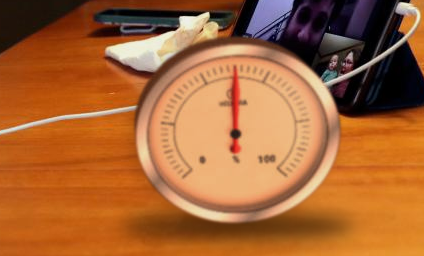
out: {"value": 50, "unit": "%"}
